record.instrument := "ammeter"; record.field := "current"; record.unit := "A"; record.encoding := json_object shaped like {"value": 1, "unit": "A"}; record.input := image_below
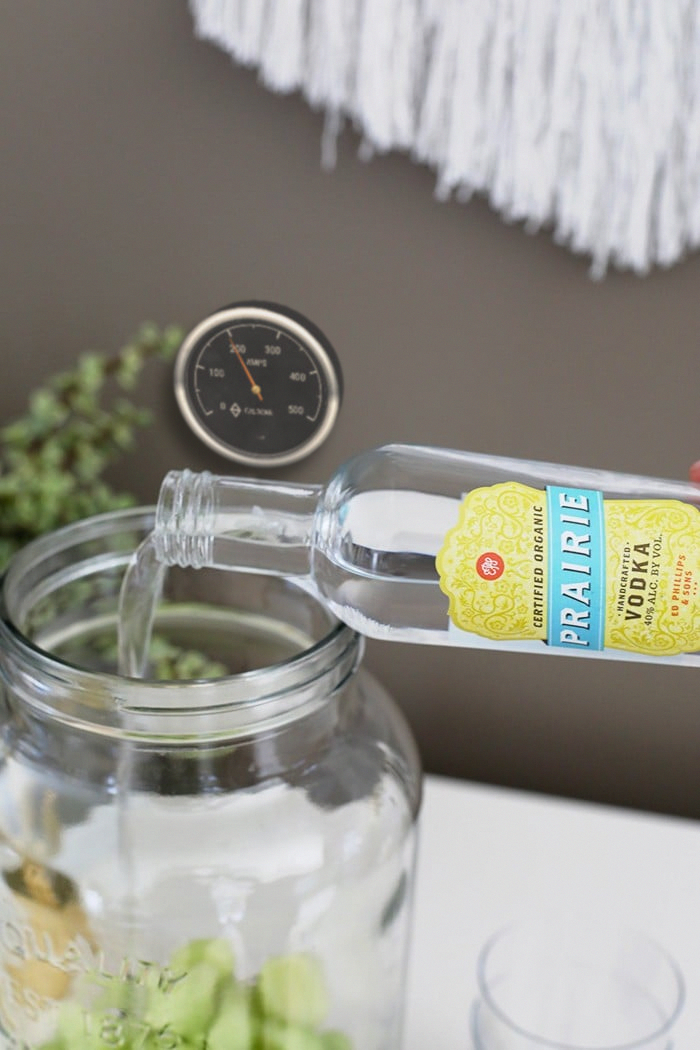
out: {"value": 200, "unit": "A"}
